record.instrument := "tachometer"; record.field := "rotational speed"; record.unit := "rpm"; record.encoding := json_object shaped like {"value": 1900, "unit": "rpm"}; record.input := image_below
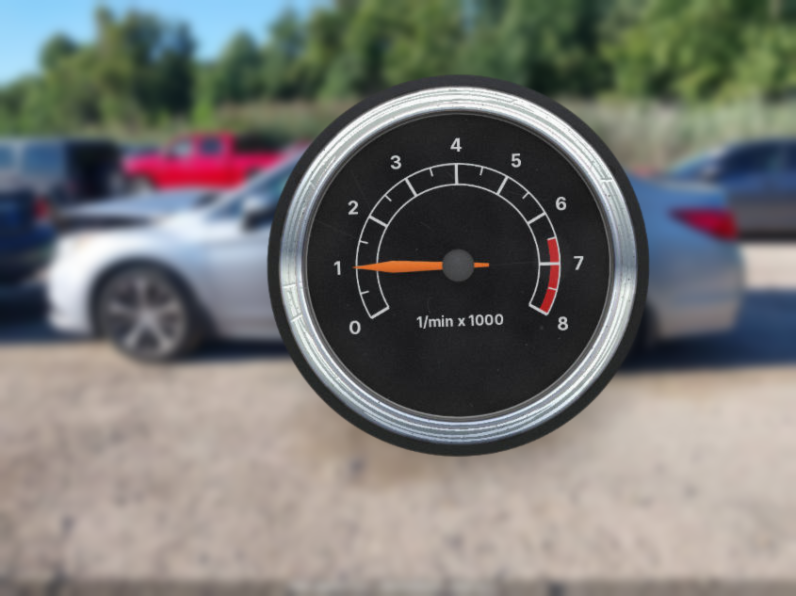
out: {"value": 1000, "unit": "rpm"}
